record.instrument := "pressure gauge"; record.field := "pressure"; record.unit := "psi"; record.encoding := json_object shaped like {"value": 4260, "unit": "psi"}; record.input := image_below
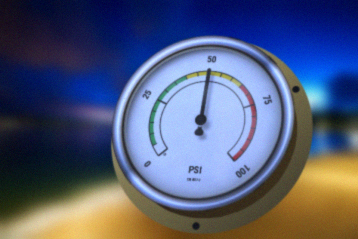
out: {"value": 50, "unit": "psi"}
